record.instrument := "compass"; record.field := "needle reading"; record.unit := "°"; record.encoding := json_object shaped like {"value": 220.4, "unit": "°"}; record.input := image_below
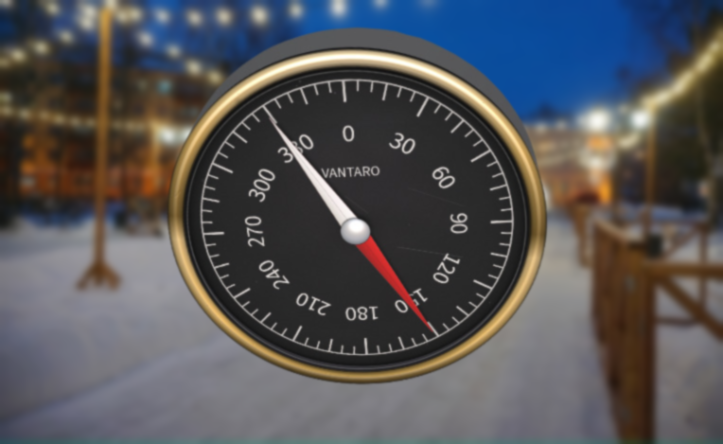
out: {"value": 150, "unit": "°"}
